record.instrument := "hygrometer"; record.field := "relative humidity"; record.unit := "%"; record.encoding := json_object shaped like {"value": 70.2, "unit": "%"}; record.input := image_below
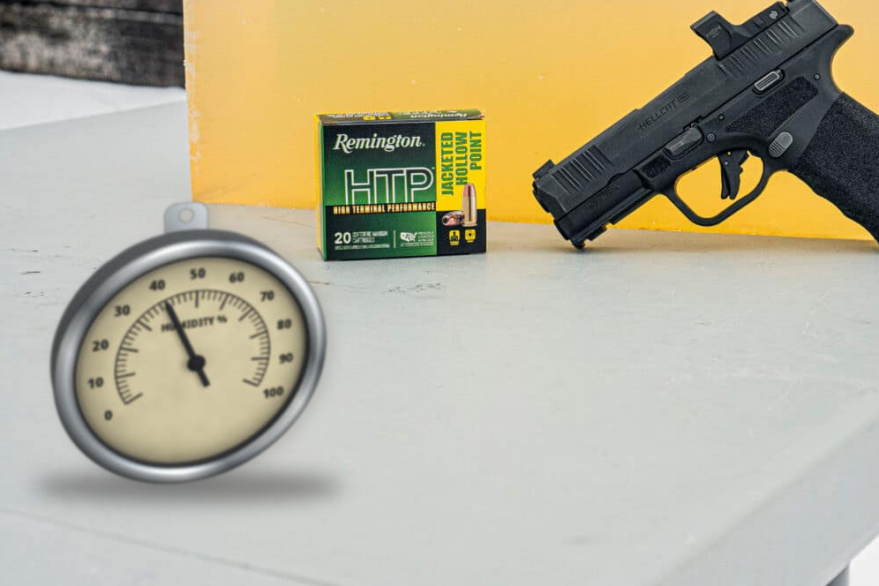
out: {"value": 40, "unit": "%"}
